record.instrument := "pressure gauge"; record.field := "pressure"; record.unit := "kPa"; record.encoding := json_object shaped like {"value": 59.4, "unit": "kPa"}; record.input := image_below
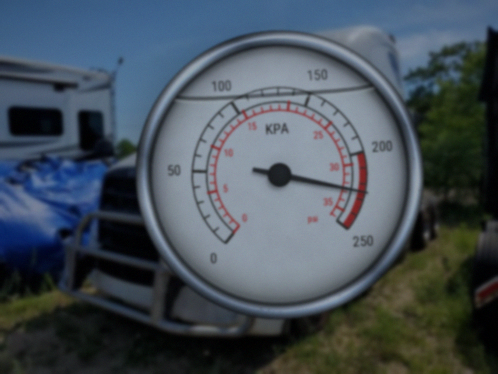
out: {"value": 225, "unit": "kPa"}
